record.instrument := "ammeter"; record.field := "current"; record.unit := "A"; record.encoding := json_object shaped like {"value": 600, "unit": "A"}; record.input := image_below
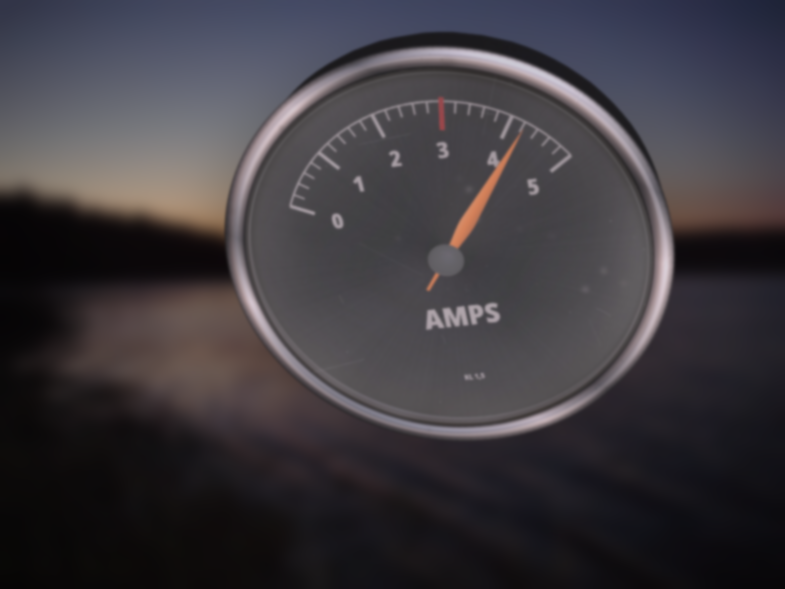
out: {"value": 4.2, "unit": "A"}
